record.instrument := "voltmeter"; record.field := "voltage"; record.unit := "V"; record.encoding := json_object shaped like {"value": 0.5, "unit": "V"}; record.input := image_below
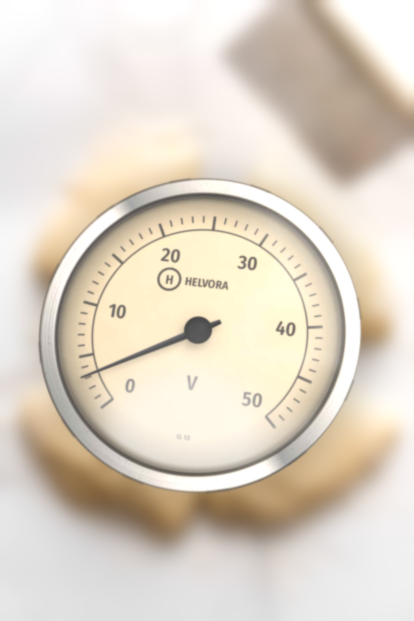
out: {"value": 3, "unit": "V"}
